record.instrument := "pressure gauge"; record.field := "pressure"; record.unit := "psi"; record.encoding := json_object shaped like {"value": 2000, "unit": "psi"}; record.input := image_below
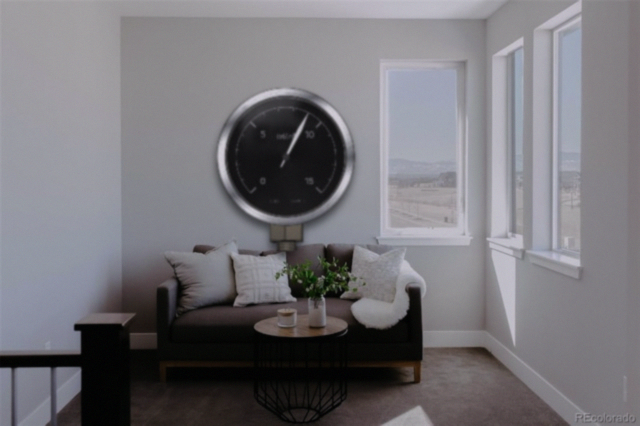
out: {"value": 9, "unit": "psi"}
